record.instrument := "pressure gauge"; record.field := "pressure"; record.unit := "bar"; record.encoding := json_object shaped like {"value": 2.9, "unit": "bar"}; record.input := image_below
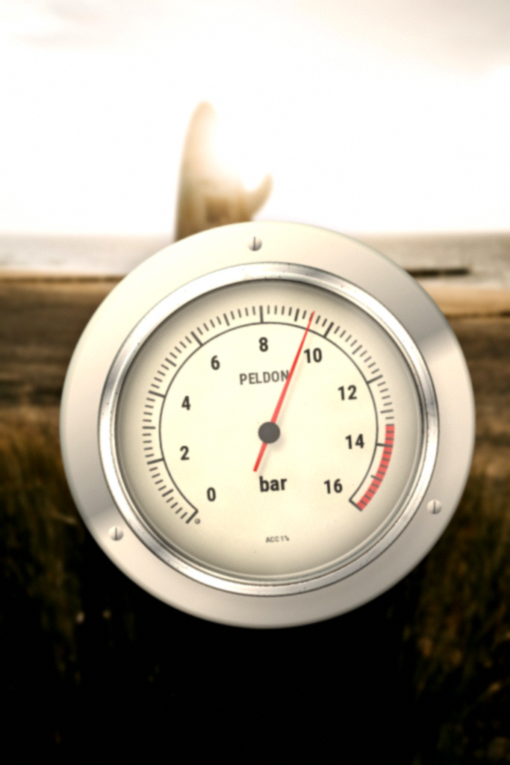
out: {"value": 9.4, "unit": "bar"}
